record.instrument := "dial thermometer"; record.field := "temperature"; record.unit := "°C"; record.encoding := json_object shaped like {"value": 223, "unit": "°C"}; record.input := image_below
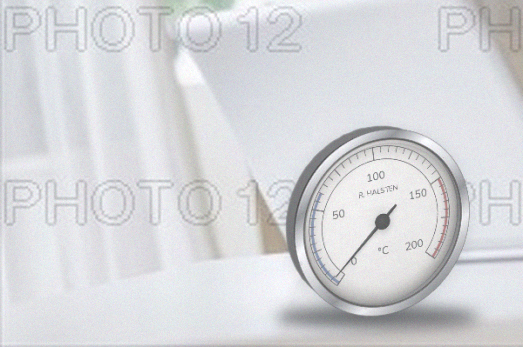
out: {"value": 5, "unit": "°C"}
